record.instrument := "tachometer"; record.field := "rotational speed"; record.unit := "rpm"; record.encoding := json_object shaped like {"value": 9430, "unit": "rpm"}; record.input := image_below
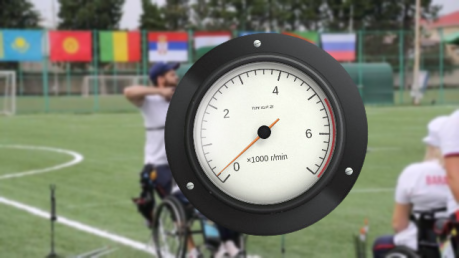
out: {"value": 200, "unit": "rpm"}
